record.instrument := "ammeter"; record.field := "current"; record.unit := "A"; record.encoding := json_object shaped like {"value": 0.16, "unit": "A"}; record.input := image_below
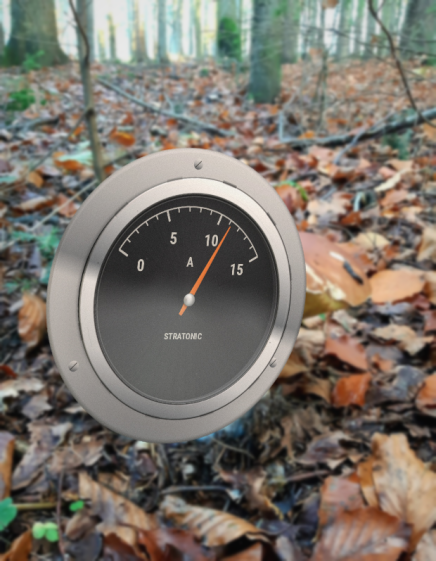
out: {"value": 11, "unit": "A"}
